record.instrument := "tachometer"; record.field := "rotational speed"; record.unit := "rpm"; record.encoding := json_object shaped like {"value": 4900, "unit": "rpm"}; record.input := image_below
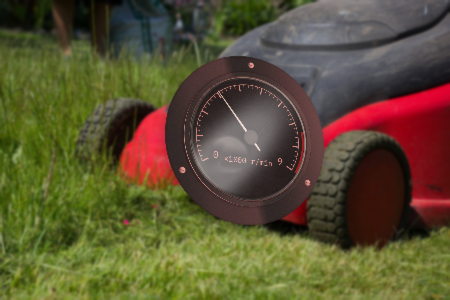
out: {"value": 3000, "unit": "rpm"}
